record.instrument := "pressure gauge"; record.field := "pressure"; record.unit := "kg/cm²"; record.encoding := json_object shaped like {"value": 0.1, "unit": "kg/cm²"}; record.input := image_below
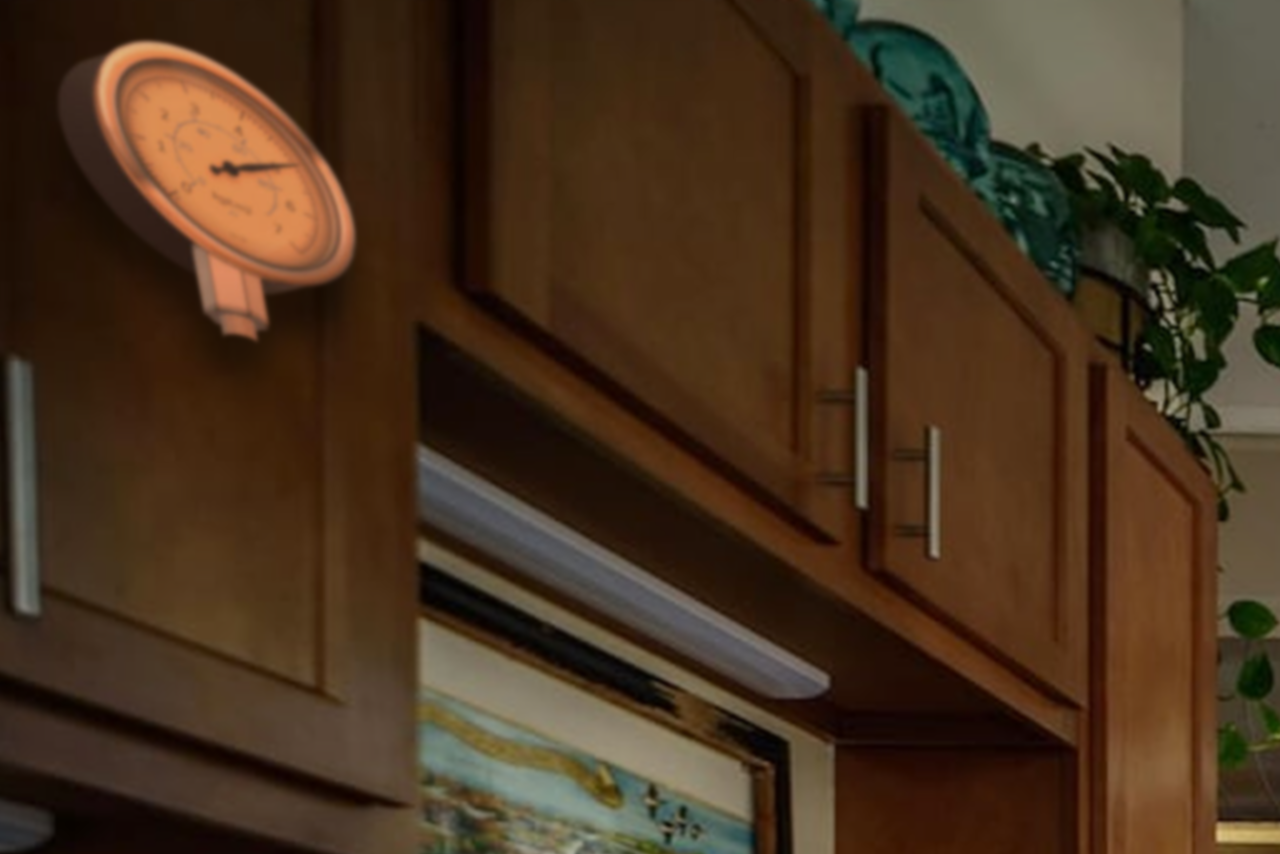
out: {"value": 5, "unit": "kg/cm²"}
